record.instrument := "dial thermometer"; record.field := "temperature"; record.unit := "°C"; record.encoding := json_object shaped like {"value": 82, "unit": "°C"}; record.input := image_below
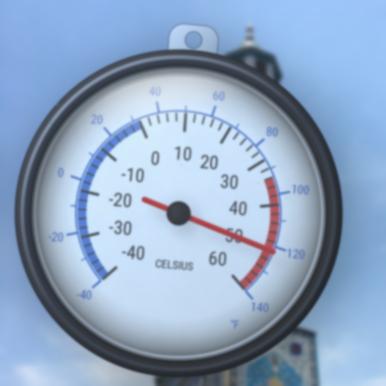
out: {"value": 50, "unit": "°C"}
